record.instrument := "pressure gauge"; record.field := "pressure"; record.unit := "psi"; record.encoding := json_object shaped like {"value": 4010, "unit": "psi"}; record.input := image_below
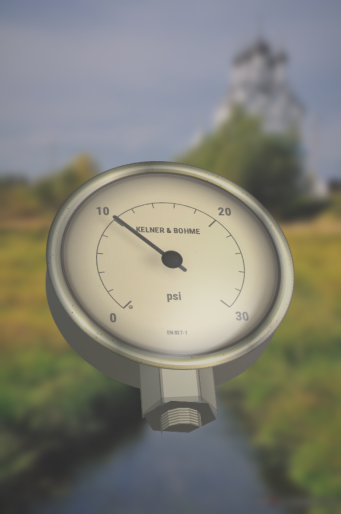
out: {"value": 10, "unit": "psi"}
